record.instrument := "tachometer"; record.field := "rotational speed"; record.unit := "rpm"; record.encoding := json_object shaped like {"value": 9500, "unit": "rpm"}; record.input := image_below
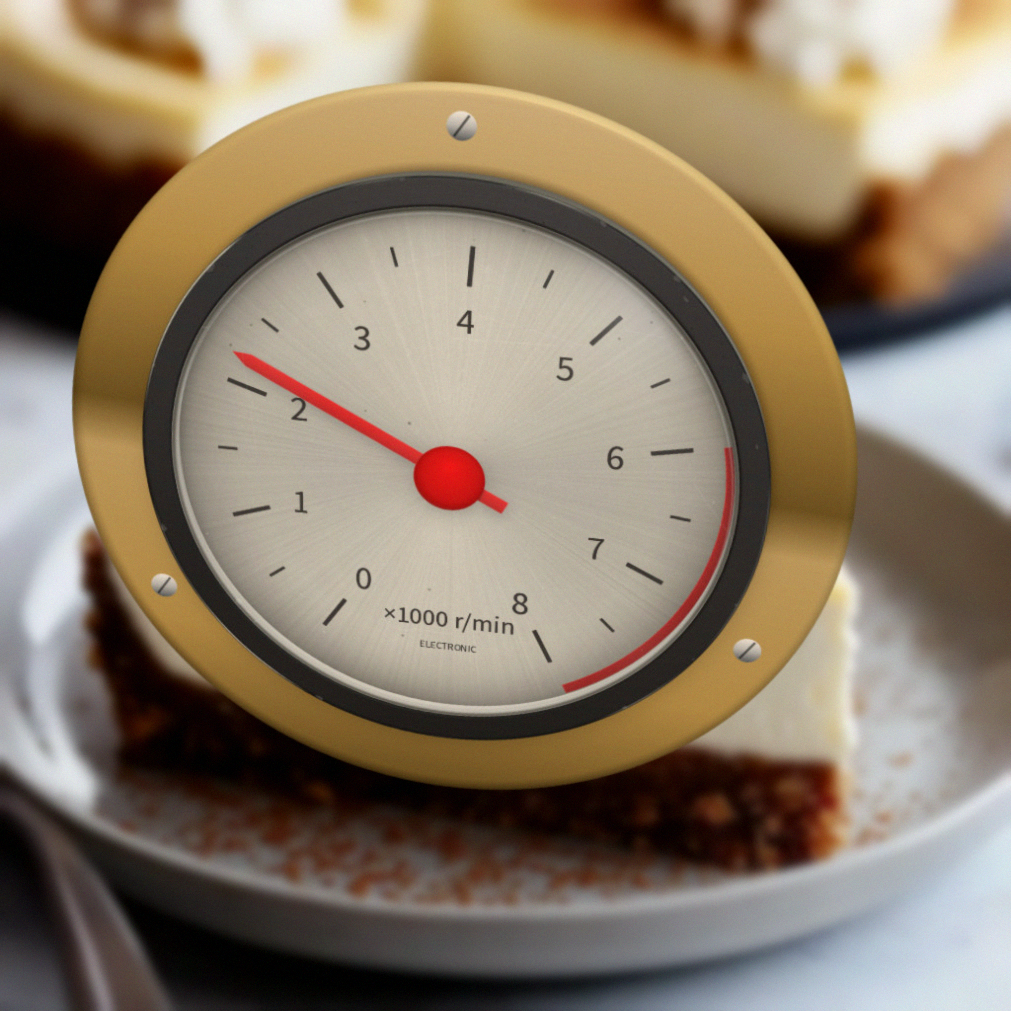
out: {"value": 2250, "unit": "rpm"}
